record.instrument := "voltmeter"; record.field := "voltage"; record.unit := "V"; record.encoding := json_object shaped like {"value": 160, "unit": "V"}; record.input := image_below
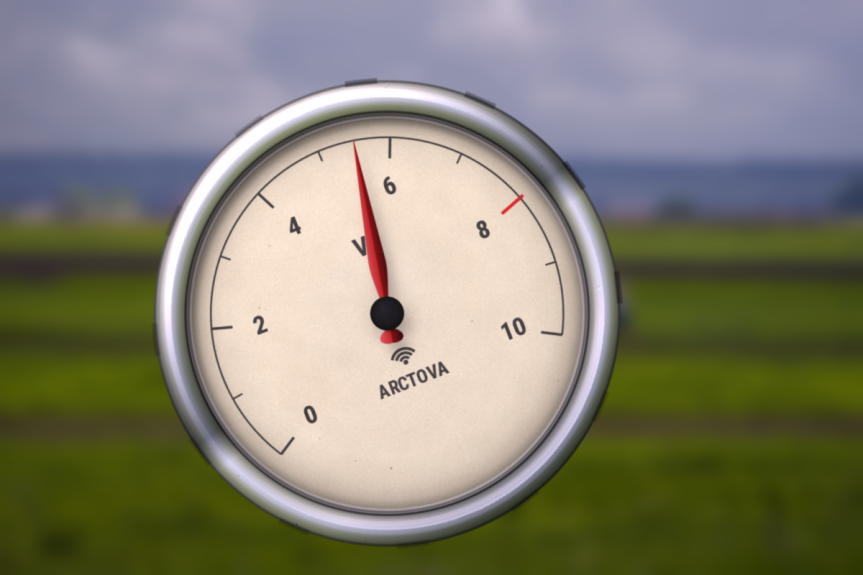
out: {"value": 5.5, "unit": "V"}
